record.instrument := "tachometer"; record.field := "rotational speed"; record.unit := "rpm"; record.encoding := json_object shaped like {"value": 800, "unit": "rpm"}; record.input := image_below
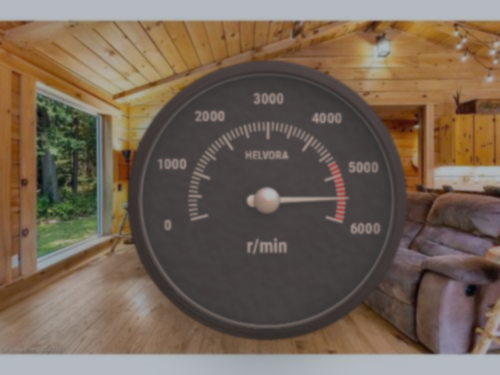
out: {"value": 5500, "unit": "rpm"}
